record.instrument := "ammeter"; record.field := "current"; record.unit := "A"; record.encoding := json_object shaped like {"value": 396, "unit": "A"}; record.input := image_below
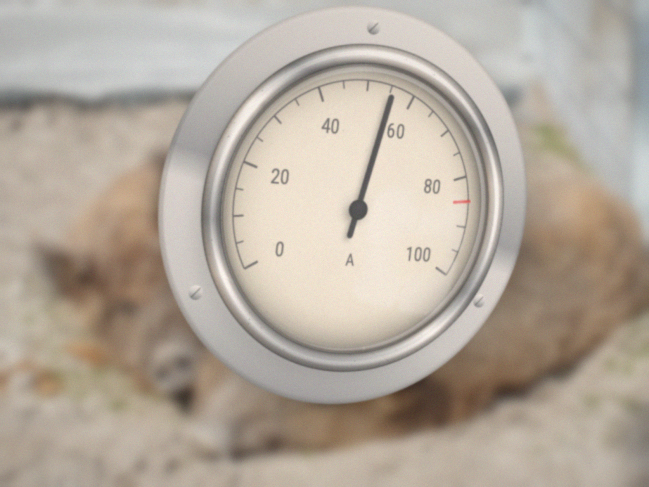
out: {"value": 55, "unit": "A"}
